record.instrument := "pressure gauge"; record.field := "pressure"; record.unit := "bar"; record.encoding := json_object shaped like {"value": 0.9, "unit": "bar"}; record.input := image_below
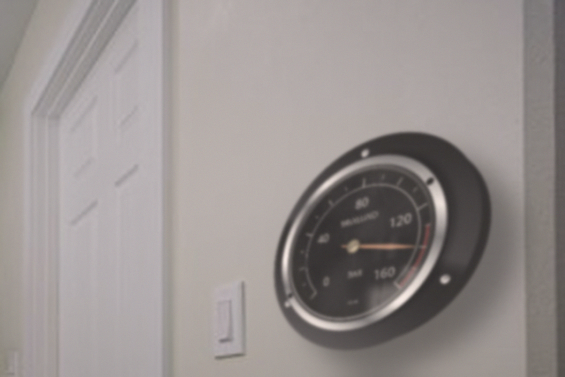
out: {"value": 140, "unit": "bar"}
